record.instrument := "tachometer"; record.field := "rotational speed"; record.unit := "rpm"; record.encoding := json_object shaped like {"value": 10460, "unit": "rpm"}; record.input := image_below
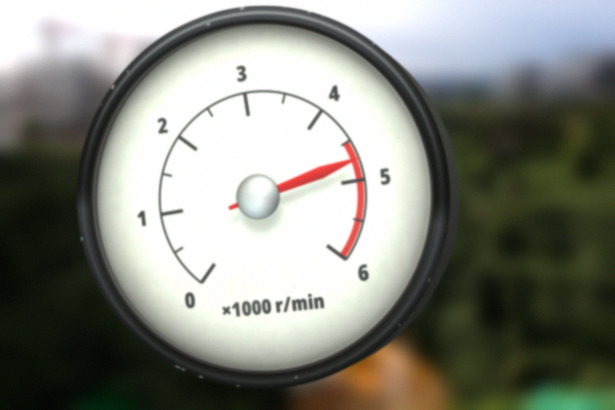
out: {"value": 4750, "unit": "rpm"}
